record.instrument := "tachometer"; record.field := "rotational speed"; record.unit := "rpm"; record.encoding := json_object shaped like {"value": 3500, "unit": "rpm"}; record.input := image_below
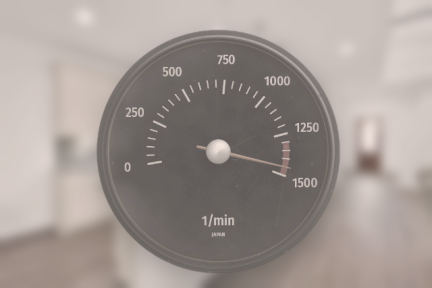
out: {"value": 1450, "unit": "rpm"}
